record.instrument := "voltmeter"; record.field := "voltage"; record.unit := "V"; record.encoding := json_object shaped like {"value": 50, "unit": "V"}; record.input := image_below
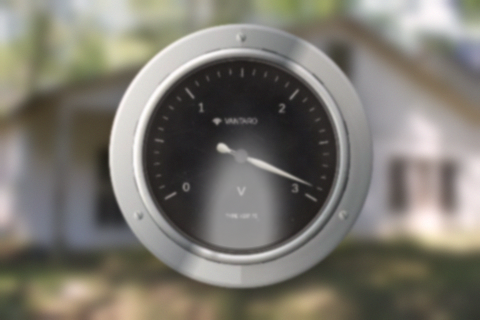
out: {"value": 2.9, "unit": "V"}
